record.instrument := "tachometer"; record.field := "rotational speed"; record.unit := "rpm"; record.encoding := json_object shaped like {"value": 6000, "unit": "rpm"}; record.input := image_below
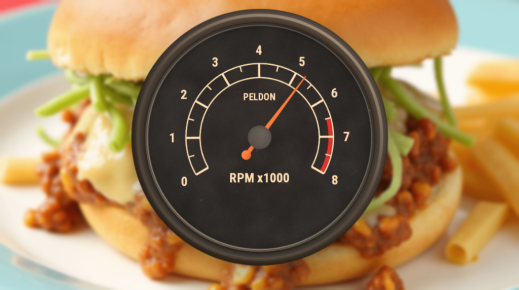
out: {"value": 5250, "unit": "rpm"}
